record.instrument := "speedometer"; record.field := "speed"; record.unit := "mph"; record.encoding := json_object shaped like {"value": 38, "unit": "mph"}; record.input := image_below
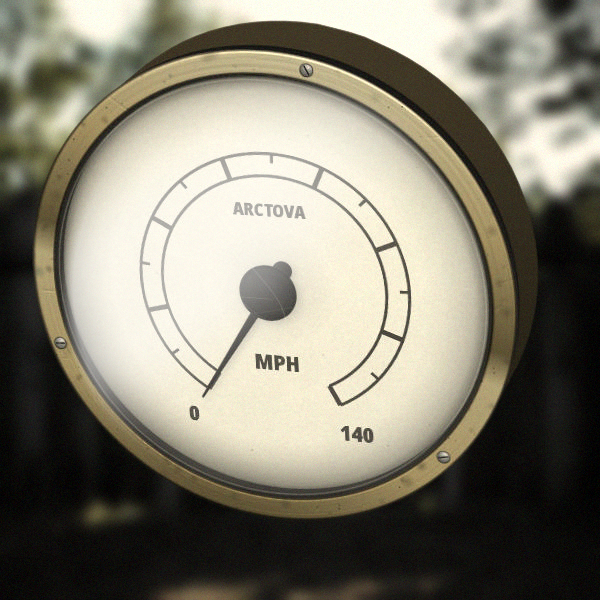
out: {"value": 0, "unit": "mph"}
